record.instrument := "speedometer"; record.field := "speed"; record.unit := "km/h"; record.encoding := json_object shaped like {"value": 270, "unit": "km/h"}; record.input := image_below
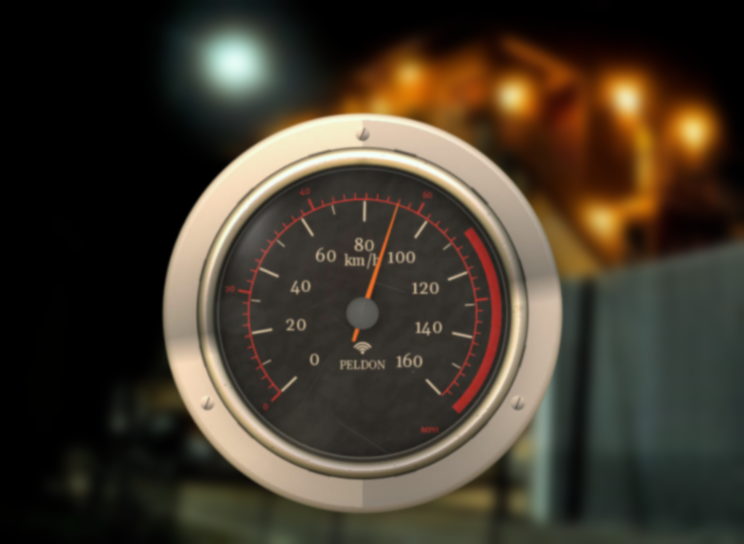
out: {"value": 90, "unit": "km/h"}
